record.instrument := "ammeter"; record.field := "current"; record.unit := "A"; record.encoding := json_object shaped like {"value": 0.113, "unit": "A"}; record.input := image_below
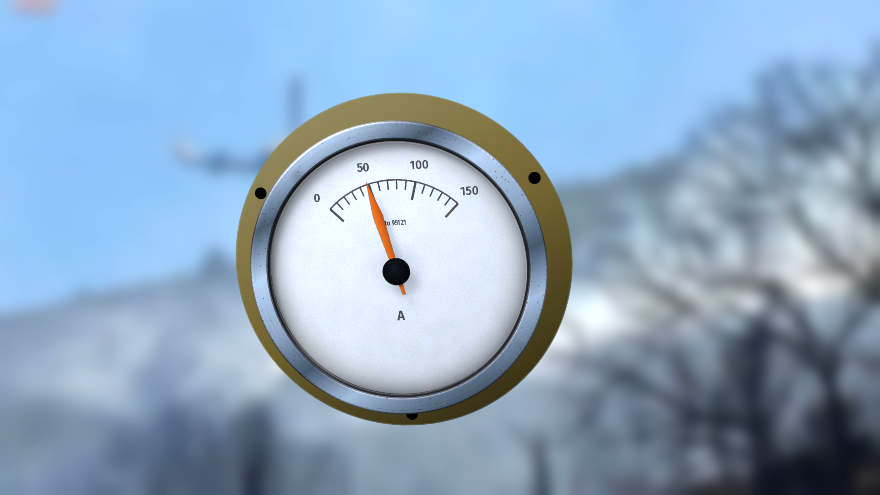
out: {"value": 50, "unit": "A"}
